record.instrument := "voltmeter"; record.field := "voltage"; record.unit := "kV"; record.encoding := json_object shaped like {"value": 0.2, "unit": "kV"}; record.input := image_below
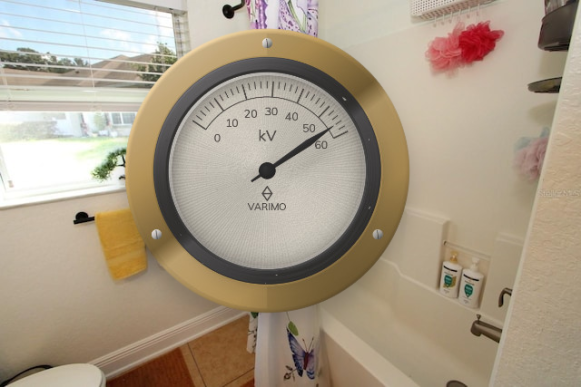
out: {"value": 56, "unit": "kV"}
